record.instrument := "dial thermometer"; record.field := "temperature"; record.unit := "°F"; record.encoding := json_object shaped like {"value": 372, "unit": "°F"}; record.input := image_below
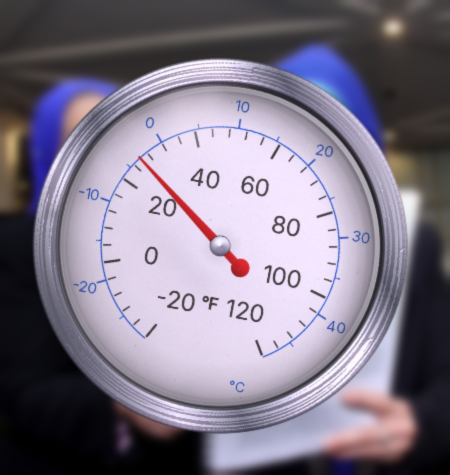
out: {"value": 26, "unit": "°F"}
